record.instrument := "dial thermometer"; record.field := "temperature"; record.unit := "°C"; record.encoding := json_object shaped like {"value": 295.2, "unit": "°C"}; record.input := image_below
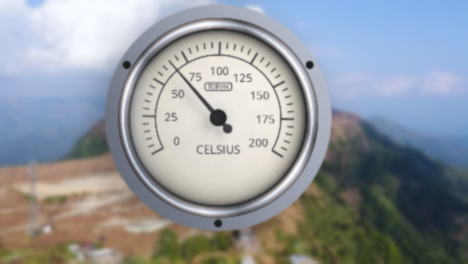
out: {"value": 65, "unit": "°C"}
